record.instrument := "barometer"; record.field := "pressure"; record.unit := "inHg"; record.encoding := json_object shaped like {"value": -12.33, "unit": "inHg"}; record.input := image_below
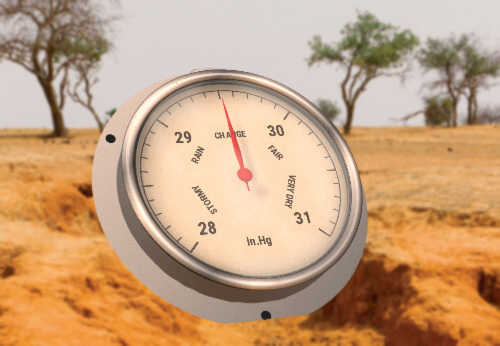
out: {"value": 29.5, "unit": "inHg"}
